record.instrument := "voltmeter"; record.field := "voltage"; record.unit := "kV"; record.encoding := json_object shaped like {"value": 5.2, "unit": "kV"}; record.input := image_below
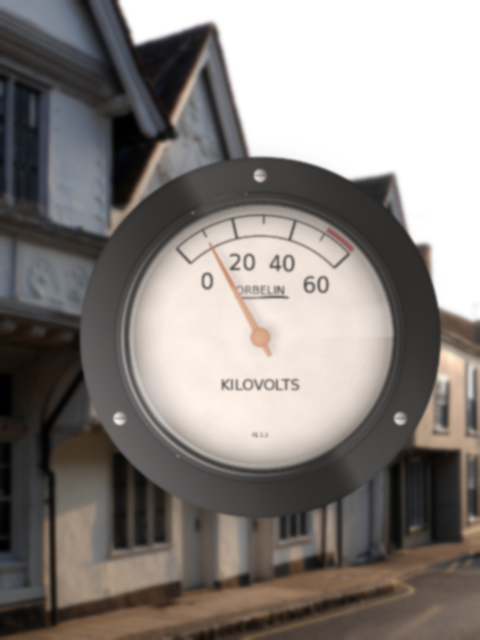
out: {"value": 10, "unit": "kV"}
